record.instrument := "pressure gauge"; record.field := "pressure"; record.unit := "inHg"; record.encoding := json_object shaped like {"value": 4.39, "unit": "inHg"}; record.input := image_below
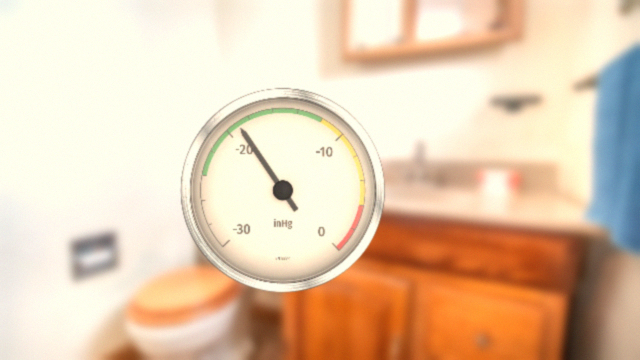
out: {"value": -19, "unit": "inHg"}
